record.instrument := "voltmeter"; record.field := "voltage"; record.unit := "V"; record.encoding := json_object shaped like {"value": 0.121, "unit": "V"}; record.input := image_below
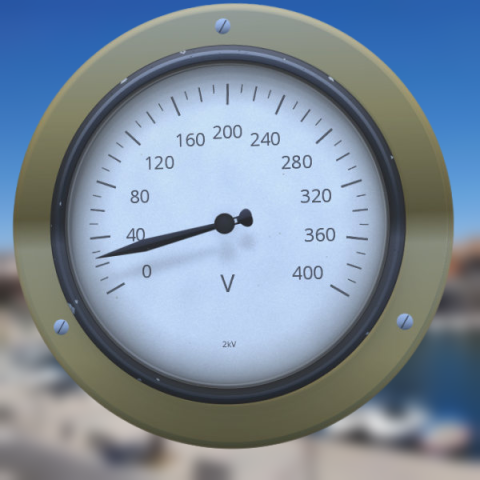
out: {"value": 25, "unit": "V"}
